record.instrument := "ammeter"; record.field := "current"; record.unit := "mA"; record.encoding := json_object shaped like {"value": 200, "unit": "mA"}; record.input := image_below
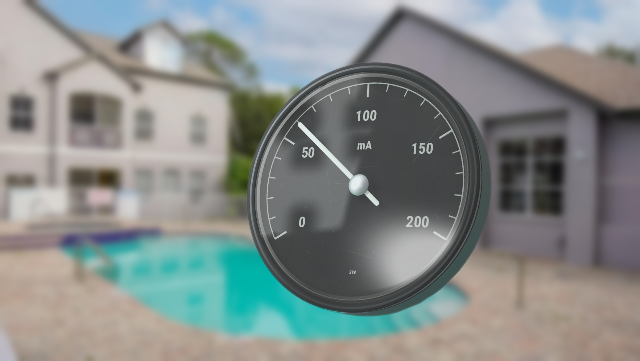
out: {"value": 60, "unit": "mA"}
